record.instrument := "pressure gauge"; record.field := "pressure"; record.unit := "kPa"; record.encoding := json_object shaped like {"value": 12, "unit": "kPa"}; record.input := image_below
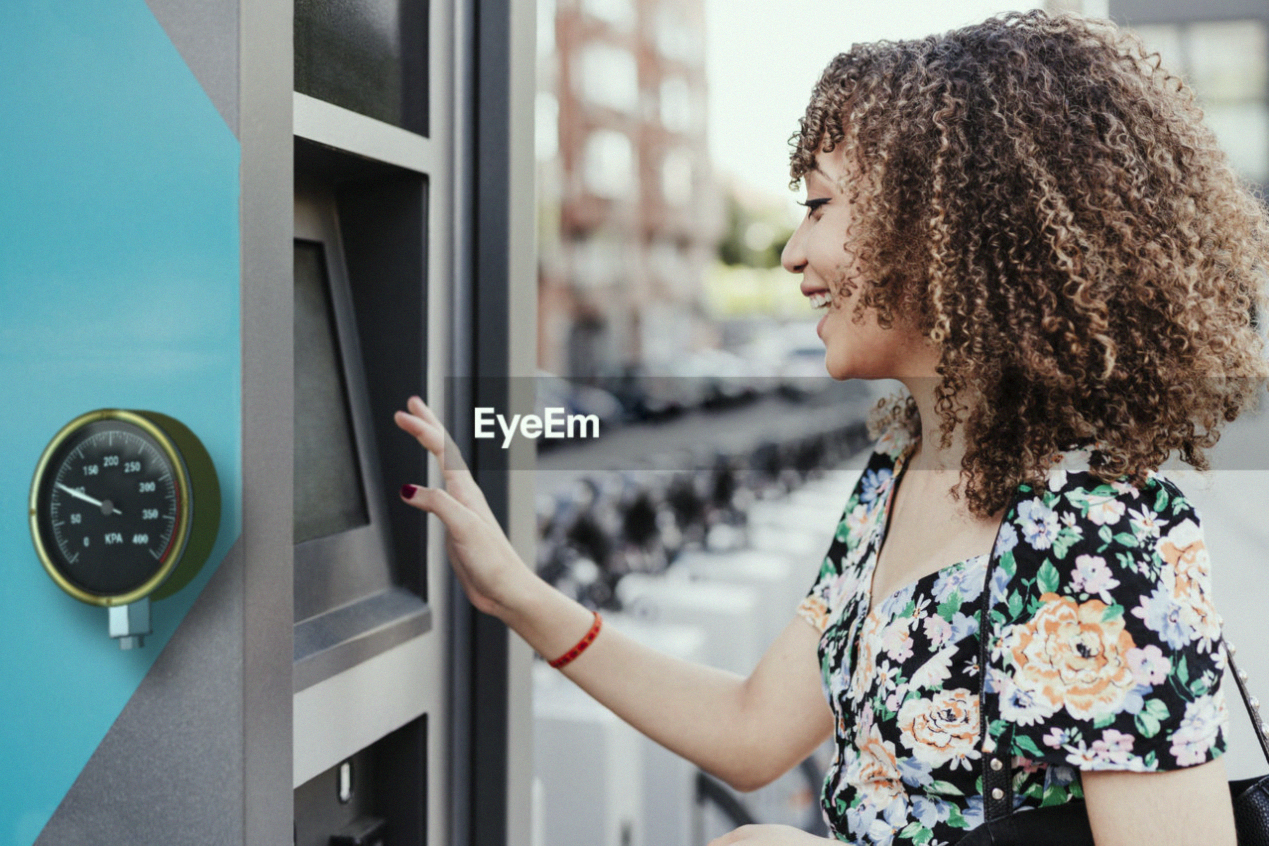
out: {"value": 100, "unit": "kPa"}
